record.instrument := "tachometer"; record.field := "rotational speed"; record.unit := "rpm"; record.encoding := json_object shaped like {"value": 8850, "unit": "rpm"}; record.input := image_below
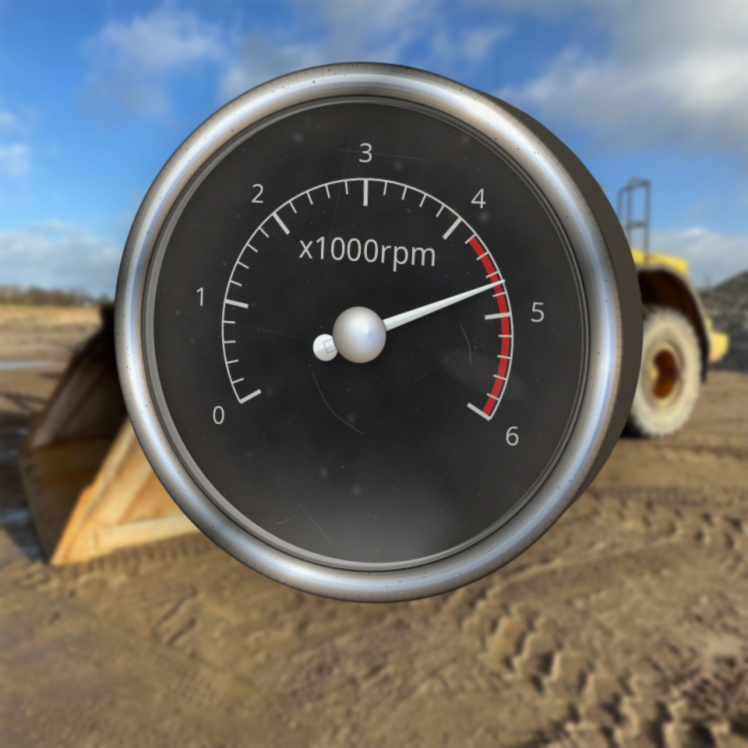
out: {"value": 4700, "unit": "rpm"}
